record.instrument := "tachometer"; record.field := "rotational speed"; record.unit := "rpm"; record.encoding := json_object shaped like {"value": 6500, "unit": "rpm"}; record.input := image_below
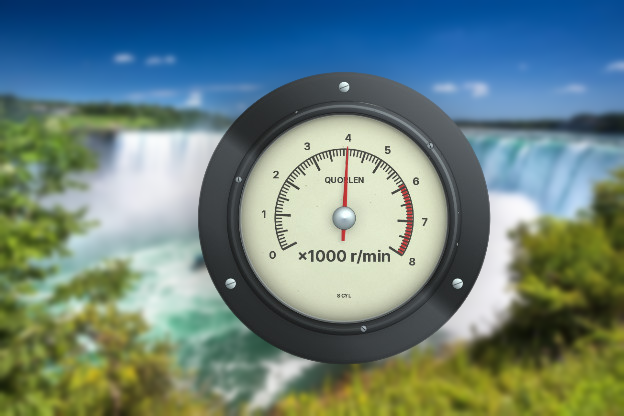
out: {"value": 4000, "unit": "rpm"}
